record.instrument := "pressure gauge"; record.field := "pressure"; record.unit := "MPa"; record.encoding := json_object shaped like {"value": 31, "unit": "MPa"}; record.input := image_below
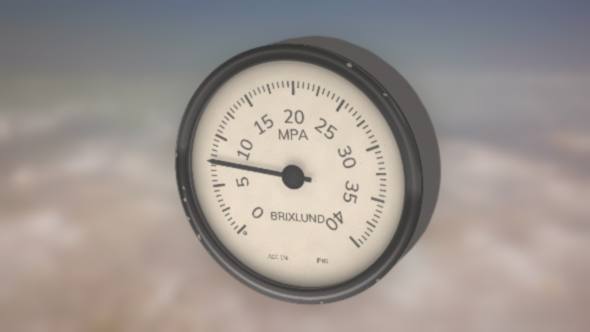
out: {"value": 7.5, "unit": "MPa"}
